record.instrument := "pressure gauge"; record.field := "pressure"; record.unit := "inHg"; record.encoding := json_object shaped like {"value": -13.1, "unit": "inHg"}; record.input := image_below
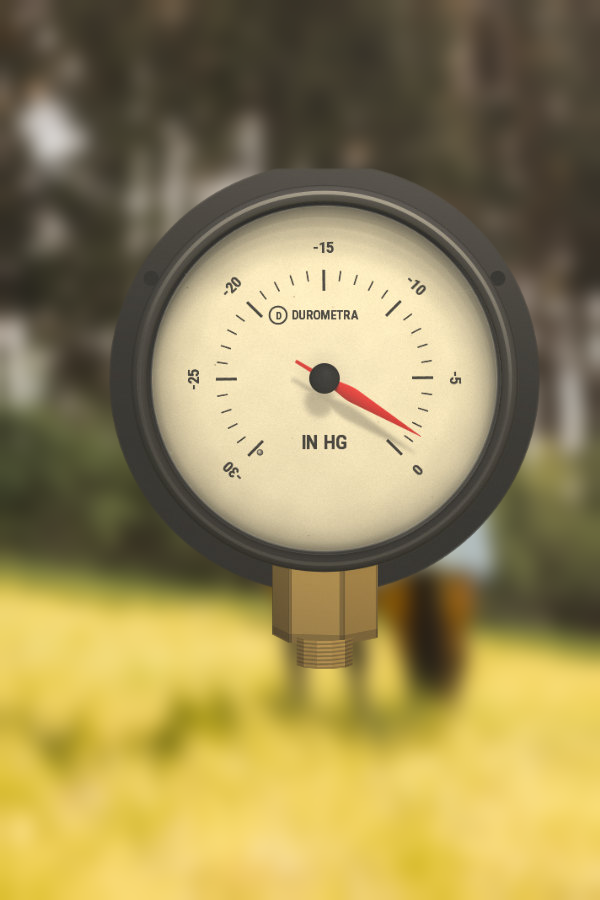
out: {"value": -1.5, "unit": "inHg"}
